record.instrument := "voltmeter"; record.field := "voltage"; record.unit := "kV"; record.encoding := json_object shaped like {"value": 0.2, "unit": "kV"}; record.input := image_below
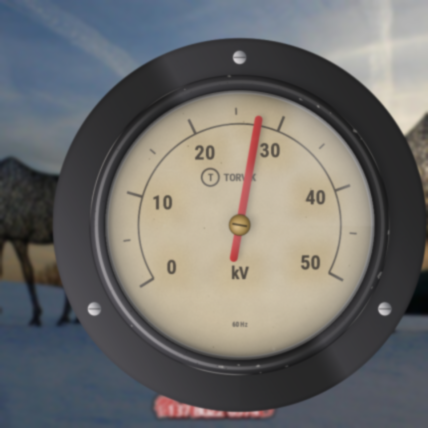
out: {"value": 27.5, "unit": "kV"}
